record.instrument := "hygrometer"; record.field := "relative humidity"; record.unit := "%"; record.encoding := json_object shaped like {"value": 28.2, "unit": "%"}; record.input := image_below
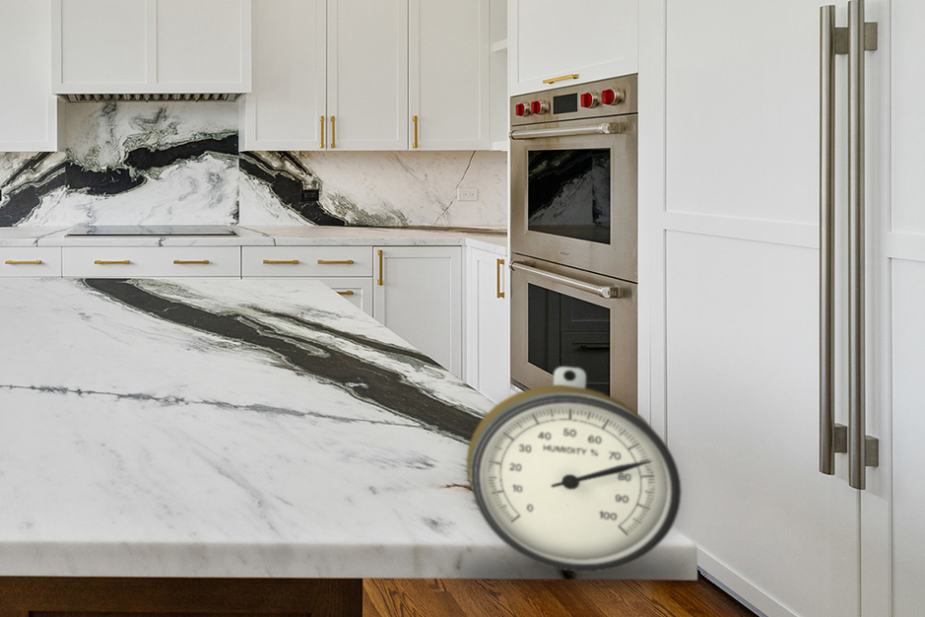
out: {"value": 75, "unit": "%"}
